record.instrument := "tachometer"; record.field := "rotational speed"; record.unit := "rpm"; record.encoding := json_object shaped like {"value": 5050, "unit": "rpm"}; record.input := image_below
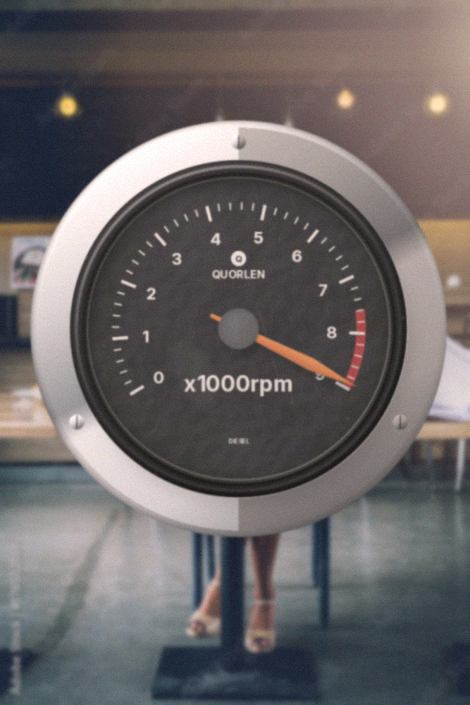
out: {"value": 8900, "unit": "rpm"}
